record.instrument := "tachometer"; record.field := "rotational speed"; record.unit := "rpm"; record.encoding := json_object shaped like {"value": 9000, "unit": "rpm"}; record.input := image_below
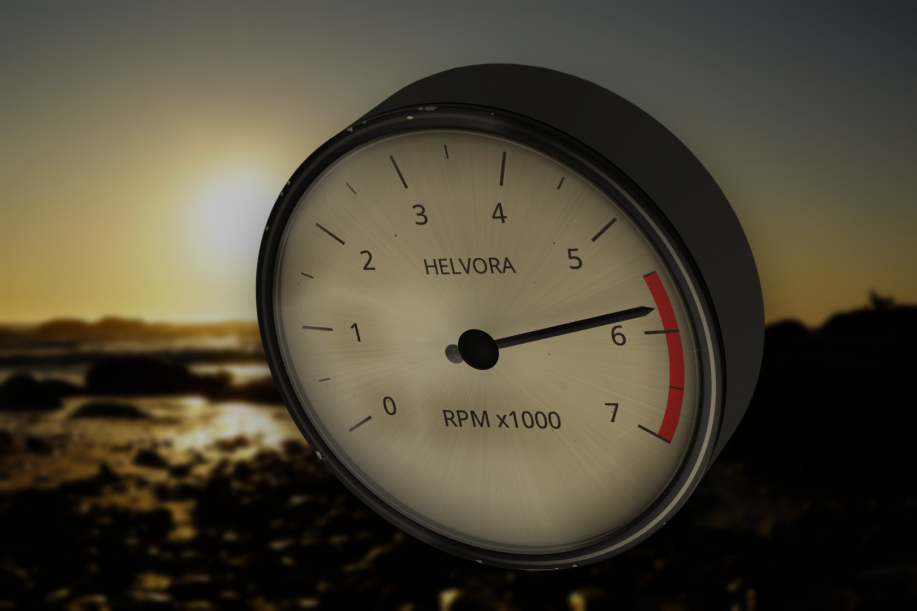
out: {"value": 5750, "unit": "rpm"}
